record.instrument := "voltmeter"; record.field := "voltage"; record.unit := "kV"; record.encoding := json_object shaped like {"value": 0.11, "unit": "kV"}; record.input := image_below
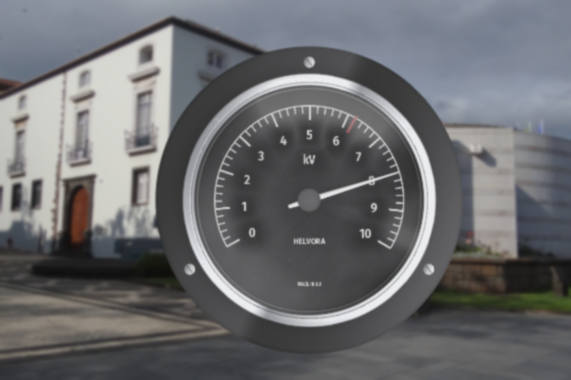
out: {"value": 8, "unit": "kV"}
